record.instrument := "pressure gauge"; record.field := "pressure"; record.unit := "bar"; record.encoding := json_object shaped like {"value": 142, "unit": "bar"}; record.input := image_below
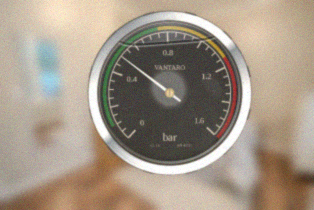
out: {"value": 0.5, "unit": "bar"}
